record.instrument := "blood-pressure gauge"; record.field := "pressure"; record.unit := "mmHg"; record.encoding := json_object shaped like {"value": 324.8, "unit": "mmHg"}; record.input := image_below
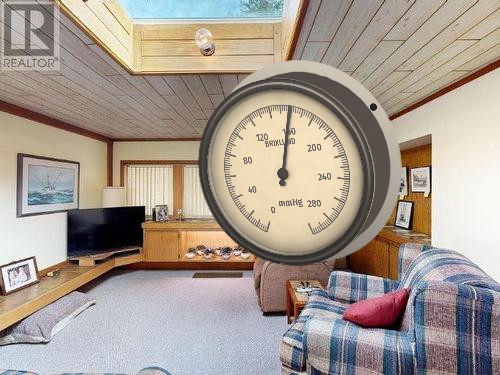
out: {"value": 160, "unit": "mmHg"}
